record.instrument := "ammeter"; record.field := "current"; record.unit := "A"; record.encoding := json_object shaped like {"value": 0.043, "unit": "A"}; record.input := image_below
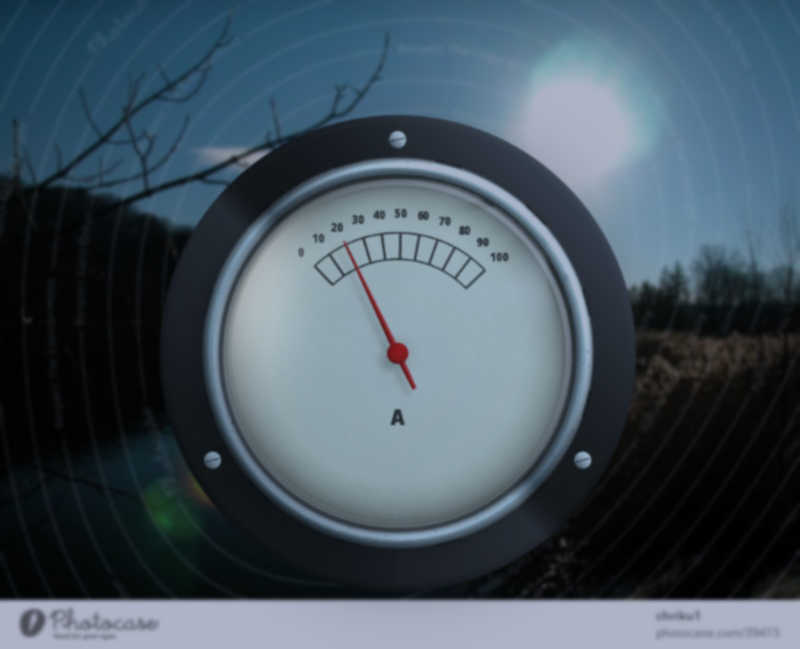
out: {"value": 20, "unit": "A"}
